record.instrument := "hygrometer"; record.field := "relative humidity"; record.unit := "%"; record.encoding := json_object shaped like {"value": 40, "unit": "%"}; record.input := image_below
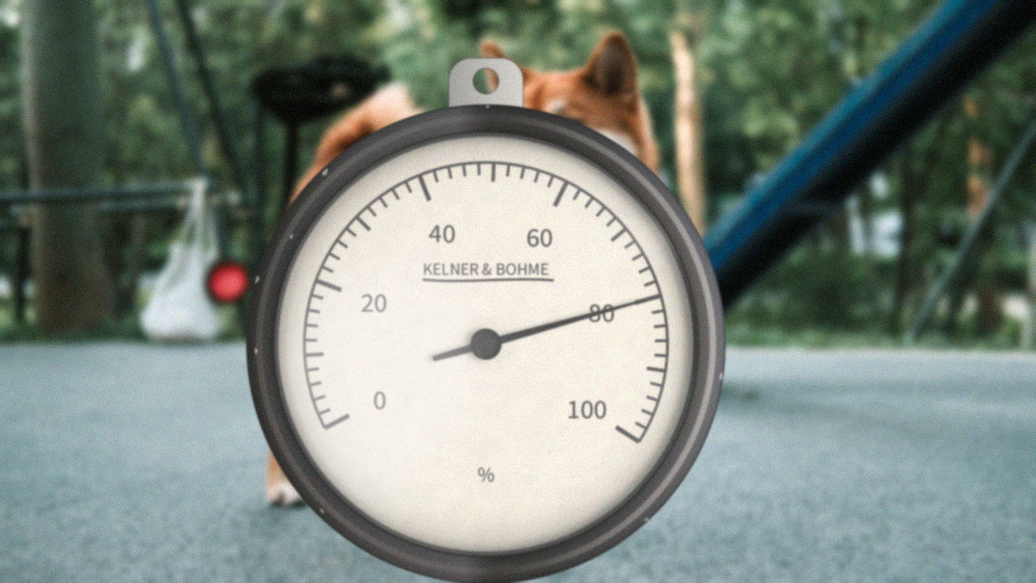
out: {"value": 80, "unit": "%"}
